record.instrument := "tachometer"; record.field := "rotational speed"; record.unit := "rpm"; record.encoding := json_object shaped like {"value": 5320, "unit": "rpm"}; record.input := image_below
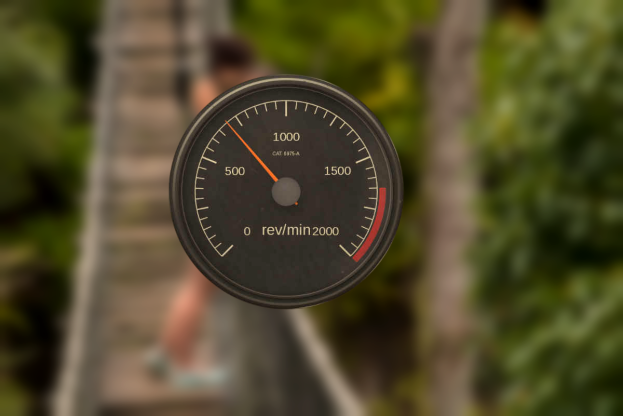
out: {"value": 700, "unit": "rpm"}
